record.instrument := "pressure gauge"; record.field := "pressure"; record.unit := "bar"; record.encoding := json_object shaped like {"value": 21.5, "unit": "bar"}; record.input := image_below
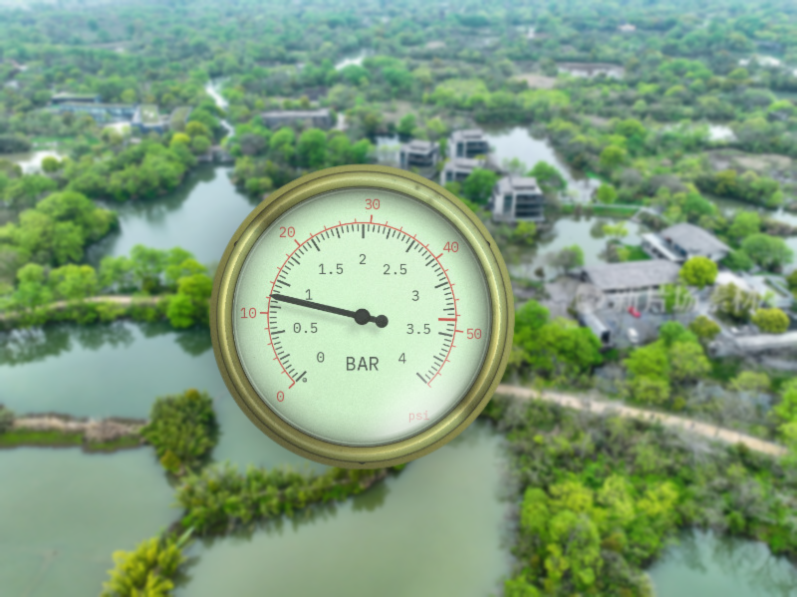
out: {"value": 0.85, "unit": "bar"}
